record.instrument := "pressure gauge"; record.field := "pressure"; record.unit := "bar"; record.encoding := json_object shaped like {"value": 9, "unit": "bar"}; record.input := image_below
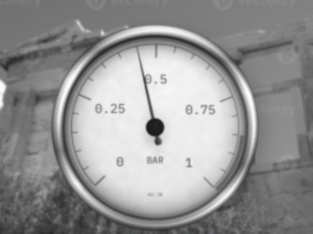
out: {"value": 0.45, "unit": "bar"}
